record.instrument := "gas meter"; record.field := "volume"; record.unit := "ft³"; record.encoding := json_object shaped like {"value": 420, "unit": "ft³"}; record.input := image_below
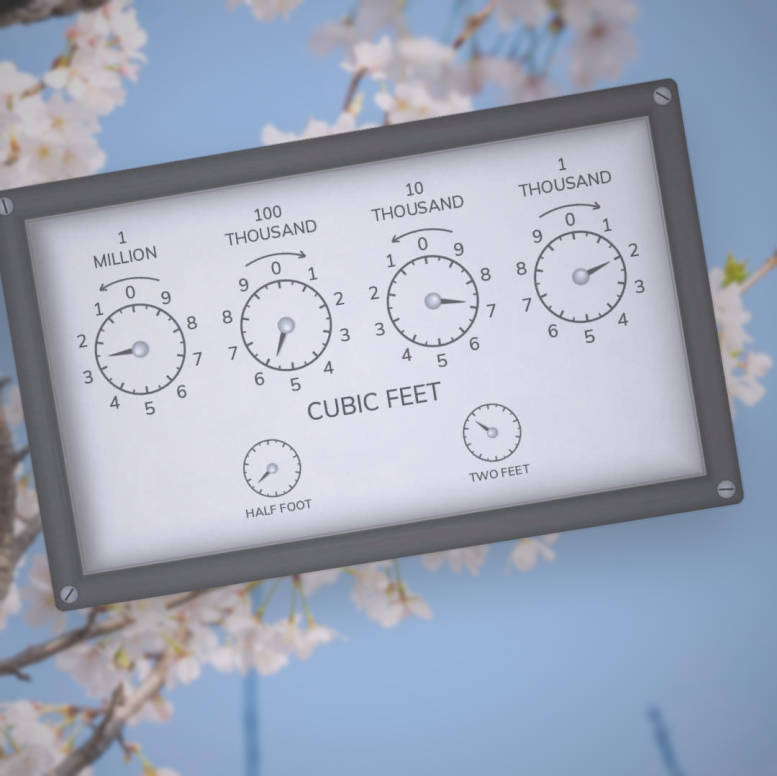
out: {"value": 257200, "unit": "ft³"}
